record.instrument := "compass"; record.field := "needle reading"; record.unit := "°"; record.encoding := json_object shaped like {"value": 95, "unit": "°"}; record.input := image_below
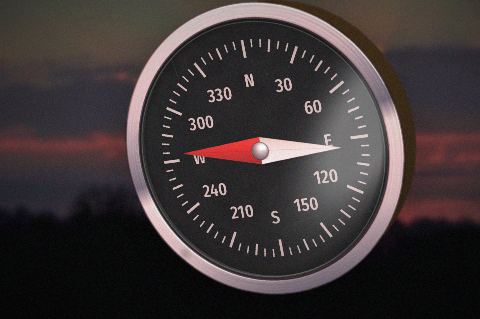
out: {"value": 275, "unit": "°"}
